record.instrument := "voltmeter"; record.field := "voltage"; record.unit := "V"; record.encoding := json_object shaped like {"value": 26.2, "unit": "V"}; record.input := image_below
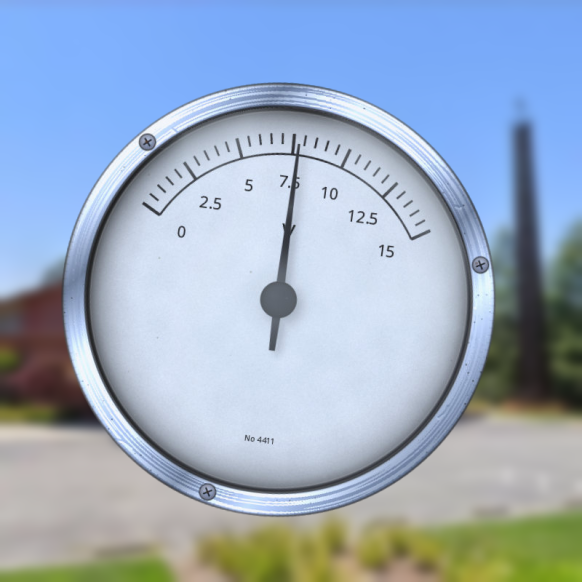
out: {"value": 7.75, "unit": "V"}
